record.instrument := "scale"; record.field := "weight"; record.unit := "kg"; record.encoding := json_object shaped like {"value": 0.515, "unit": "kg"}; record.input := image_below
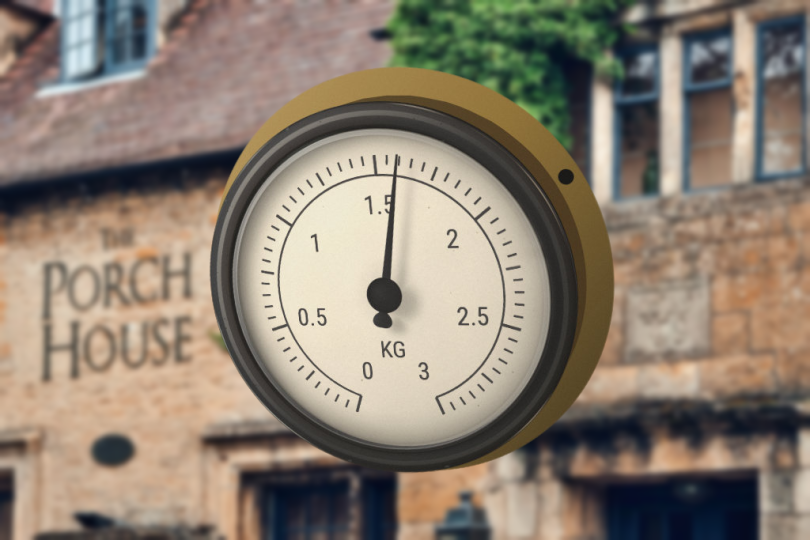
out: {"value": 1.6, "unit": "kg"}
